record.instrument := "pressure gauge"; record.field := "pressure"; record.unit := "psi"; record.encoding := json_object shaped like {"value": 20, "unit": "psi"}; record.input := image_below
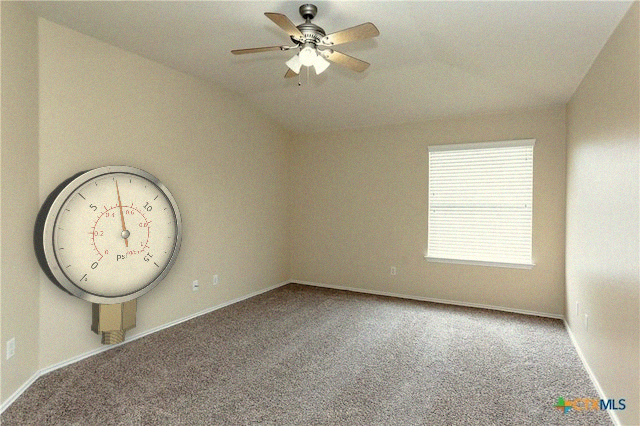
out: {"value": 7, "unit": "psi"}
